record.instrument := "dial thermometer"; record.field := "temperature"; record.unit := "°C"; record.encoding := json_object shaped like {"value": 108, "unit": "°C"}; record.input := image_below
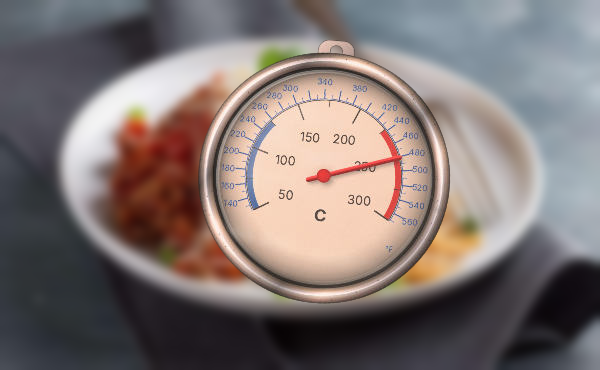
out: {"value": 250, "unit": "°C"}
